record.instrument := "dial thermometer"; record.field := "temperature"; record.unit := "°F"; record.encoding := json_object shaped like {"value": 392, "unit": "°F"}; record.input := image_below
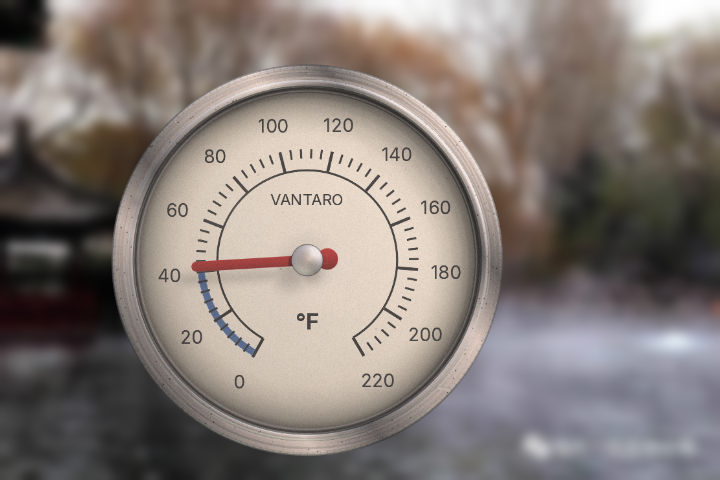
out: {"value": 42, "unit": "°F"}
